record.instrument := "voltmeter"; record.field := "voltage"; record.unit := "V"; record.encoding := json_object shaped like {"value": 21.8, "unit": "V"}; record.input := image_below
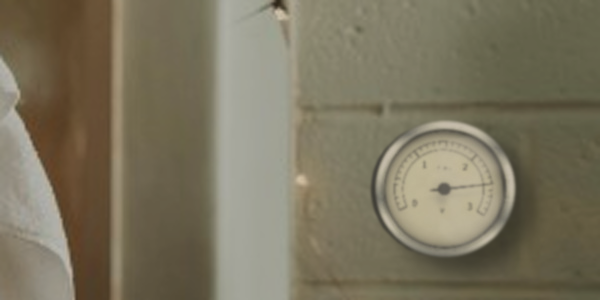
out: {"value": 2.5, "unit": "V"}
